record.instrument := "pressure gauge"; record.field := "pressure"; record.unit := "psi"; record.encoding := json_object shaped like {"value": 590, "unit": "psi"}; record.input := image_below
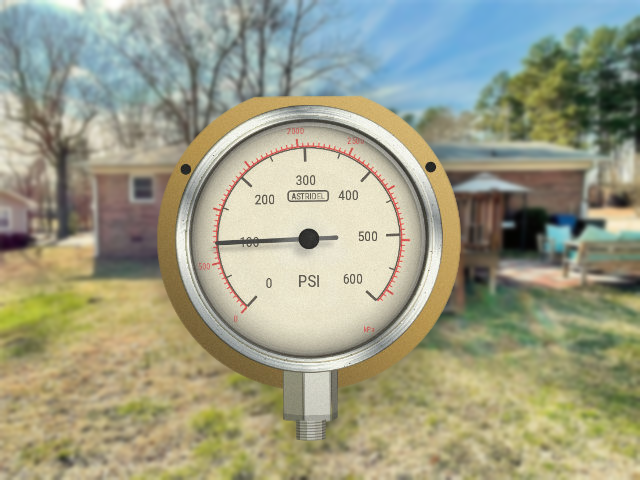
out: {"value": 100, "unit": "psi"}
